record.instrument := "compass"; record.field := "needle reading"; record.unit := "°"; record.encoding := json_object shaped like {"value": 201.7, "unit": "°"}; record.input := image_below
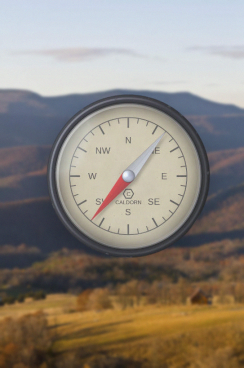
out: {"value": 220, "unit": "°"}
